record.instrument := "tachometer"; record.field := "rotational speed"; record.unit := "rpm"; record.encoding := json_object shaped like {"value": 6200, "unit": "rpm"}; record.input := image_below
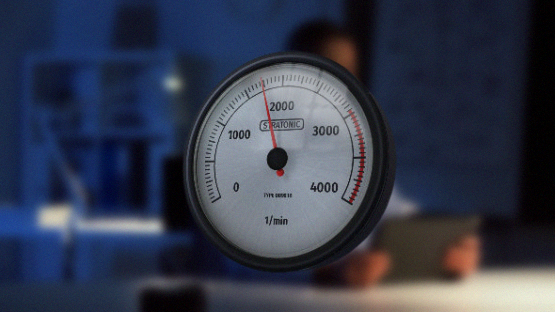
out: {"value": 1750, "unit": "rpm"}
